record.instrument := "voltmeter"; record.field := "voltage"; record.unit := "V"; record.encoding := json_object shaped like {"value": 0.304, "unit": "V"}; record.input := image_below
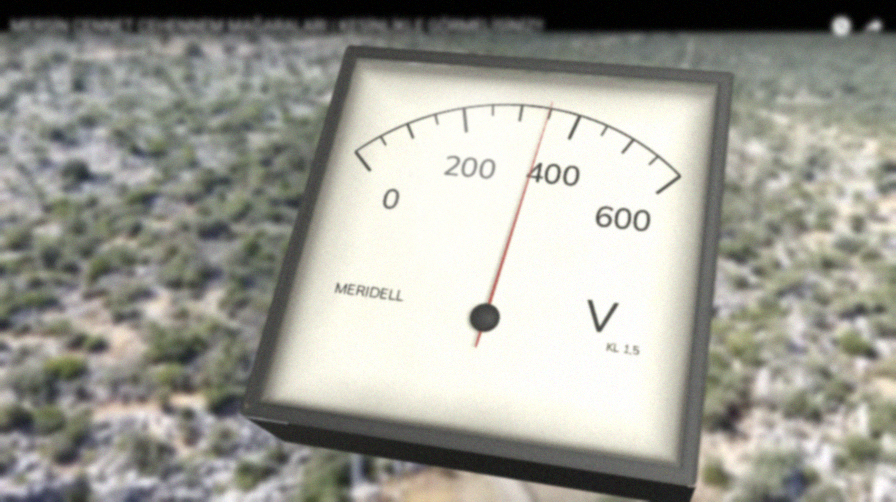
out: {"value": 350, "unit": "V"}
